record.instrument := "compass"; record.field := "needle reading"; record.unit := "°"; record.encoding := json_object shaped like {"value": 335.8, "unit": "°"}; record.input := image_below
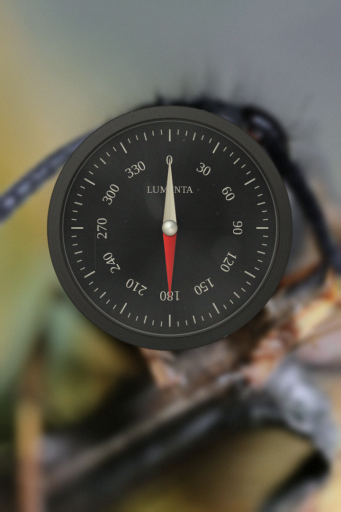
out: {"value": 180, "unit": "°"}
